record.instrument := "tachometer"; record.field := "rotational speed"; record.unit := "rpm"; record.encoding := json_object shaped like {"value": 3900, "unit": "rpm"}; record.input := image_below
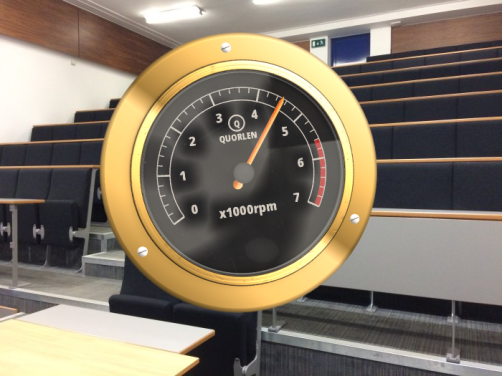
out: {"value": 4500, "unit": "rpm"}
